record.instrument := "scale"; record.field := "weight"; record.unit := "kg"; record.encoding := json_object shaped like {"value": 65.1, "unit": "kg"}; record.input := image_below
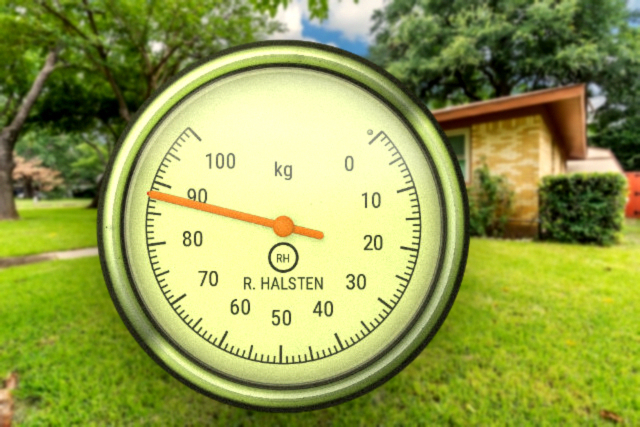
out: {"value": 88, "unit": "kg"}
